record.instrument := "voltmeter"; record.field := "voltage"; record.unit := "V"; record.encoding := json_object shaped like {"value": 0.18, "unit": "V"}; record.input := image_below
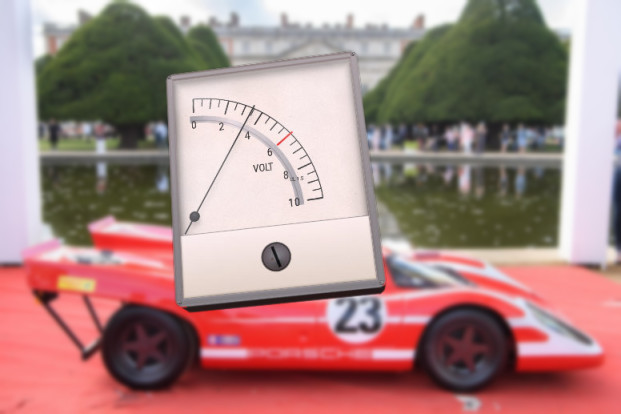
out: {"value": 3.5, "unit": "V"}
